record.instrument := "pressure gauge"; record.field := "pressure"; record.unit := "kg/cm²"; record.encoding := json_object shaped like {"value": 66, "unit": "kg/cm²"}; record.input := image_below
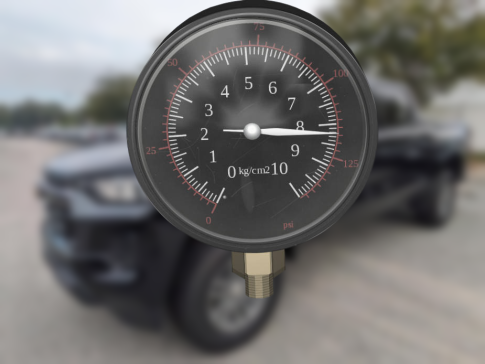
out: {"value": 8.2, "unit": "kg/cm²"}
